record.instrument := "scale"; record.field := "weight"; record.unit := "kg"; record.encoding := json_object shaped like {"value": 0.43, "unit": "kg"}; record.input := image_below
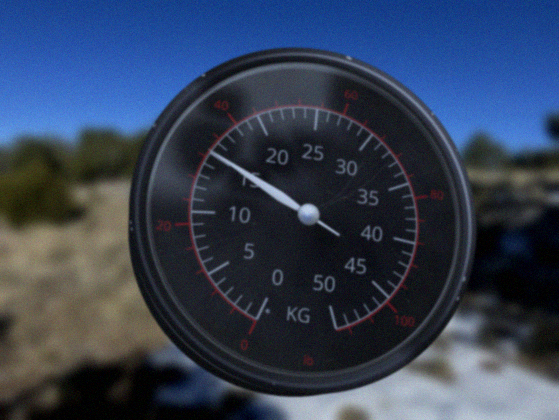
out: {"value": 15, "unit": "kg"}
